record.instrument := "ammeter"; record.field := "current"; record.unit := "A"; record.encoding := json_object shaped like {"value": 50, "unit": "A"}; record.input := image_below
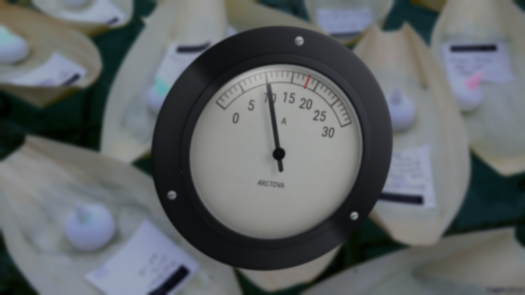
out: {"value": 10, "unit": "A"}
